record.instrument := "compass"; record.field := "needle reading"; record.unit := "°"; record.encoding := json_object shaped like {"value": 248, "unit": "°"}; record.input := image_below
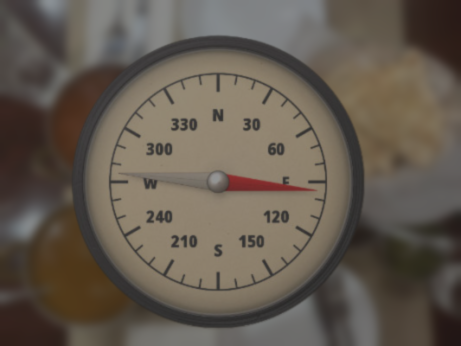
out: {"value": 95, "unit": "°"}
